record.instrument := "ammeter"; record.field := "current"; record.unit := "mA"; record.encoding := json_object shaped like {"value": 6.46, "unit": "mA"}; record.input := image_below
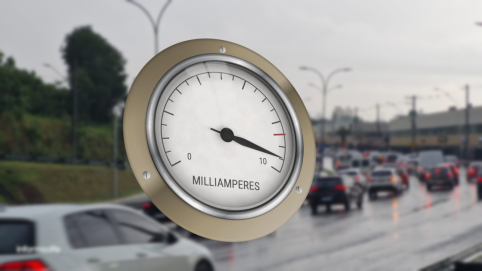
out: {"value": 9.5, "unit": "mA"}
